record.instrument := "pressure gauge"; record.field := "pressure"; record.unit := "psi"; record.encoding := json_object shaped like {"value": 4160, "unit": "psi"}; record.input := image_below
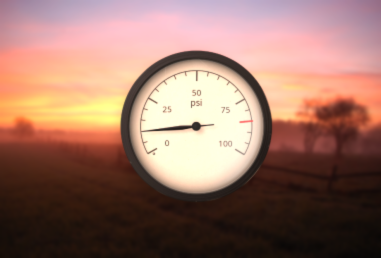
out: {"value": 10, "unit": "psi"}
